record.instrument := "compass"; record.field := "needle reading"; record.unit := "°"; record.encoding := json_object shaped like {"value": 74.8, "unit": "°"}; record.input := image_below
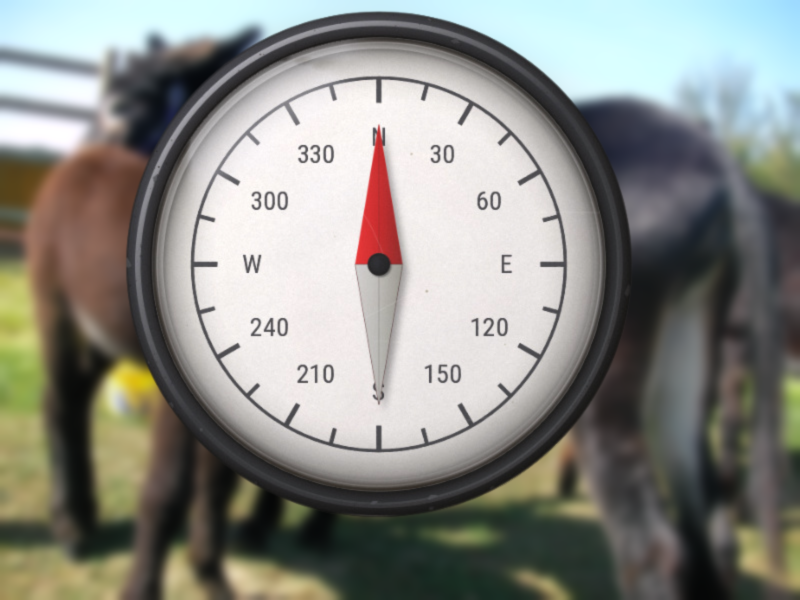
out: {"value": 0, "unit": "°"}
